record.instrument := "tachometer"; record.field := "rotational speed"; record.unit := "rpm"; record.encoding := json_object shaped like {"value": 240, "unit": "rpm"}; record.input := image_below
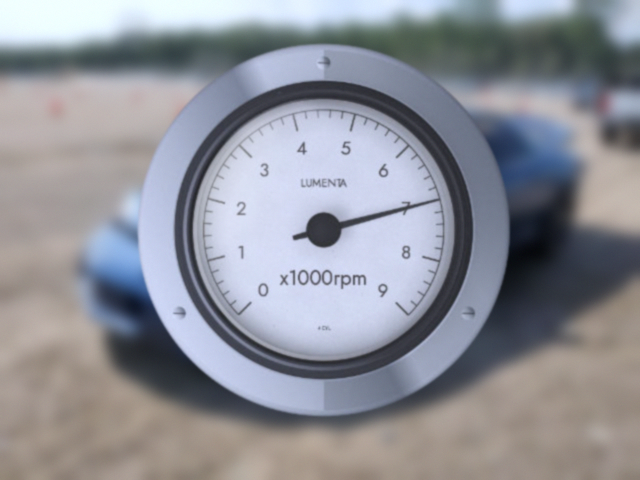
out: {"value": 7000, "unit": "rpm"}
